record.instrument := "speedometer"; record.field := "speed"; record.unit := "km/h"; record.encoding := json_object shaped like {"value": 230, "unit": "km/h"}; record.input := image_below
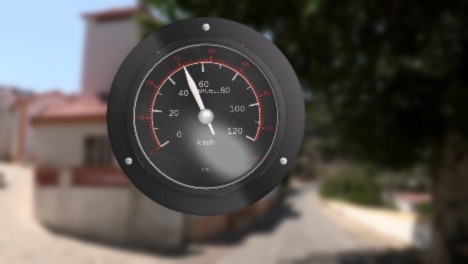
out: {"value": 50, "unit": "km/h"}
